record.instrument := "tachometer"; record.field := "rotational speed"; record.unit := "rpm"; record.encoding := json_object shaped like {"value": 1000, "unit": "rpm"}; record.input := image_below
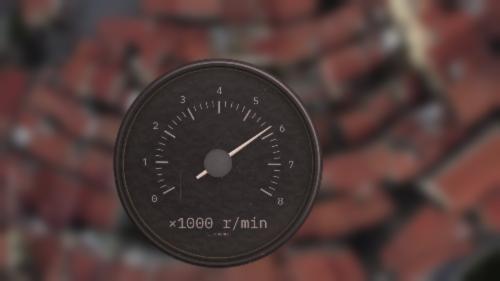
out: {"value": 5800, "unit": "rpm"}
